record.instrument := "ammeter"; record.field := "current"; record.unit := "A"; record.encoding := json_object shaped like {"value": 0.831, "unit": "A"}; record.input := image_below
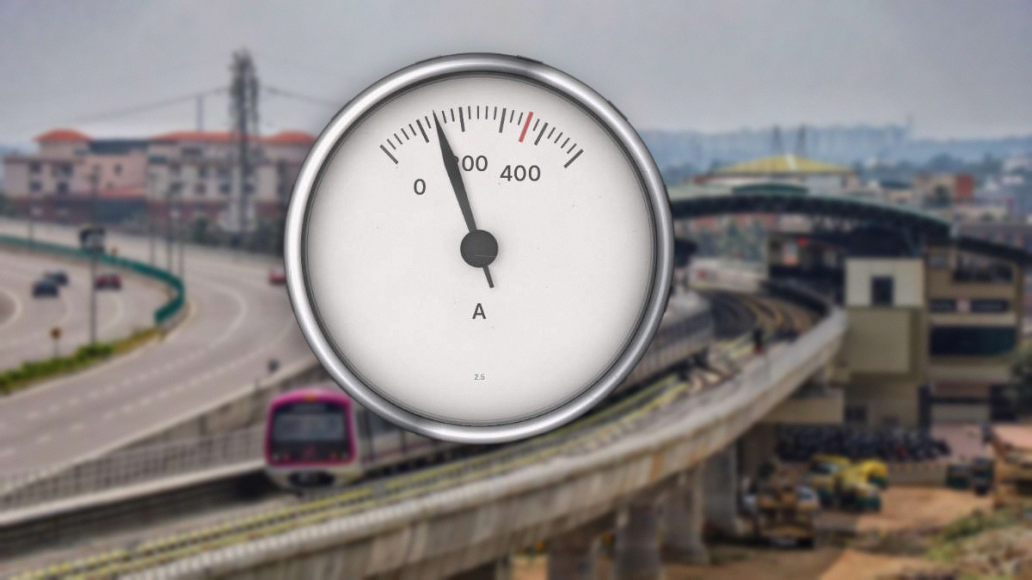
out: {"value": 140, "unit": "A"}
